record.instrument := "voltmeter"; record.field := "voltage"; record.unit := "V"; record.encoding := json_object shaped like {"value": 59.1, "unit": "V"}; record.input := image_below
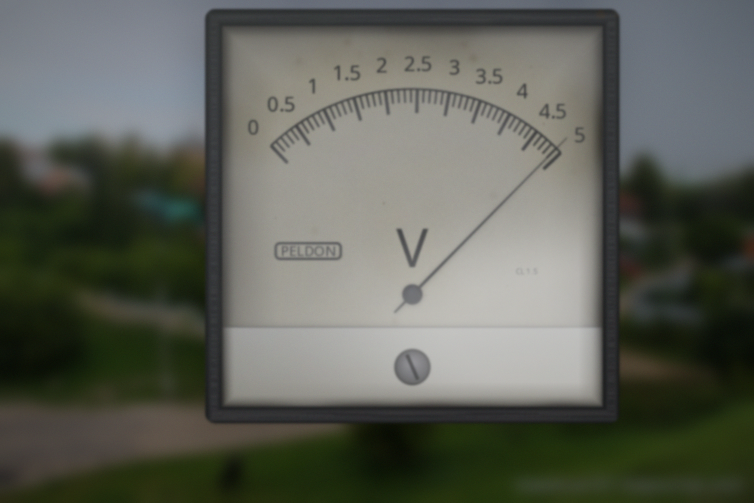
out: {"value": 4.9, "unit": "V"}
